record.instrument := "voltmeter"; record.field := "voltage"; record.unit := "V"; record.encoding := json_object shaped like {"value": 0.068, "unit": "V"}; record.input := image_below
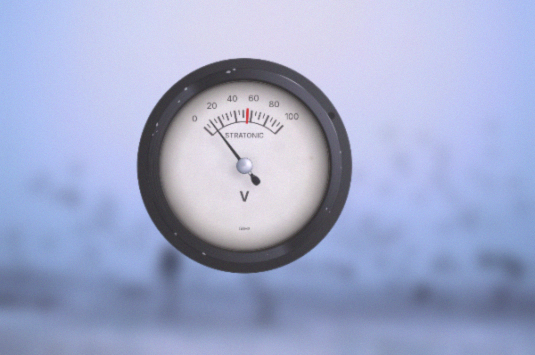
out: {"value": 10, "unit": "V"}
